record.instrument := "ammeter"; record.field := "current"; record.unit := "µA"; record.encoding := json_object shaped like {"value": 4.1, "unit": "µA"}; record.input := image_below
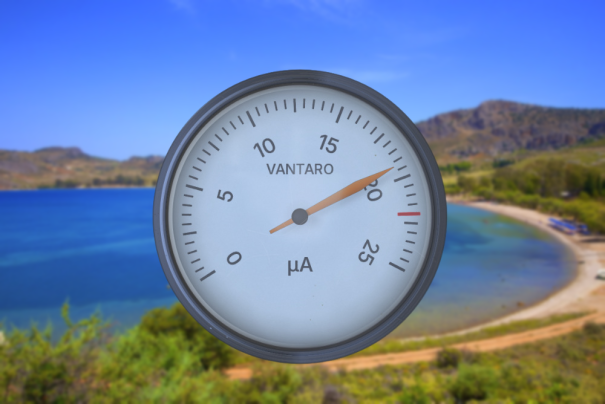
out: {"value": 19.25, "unit": "µA"}
